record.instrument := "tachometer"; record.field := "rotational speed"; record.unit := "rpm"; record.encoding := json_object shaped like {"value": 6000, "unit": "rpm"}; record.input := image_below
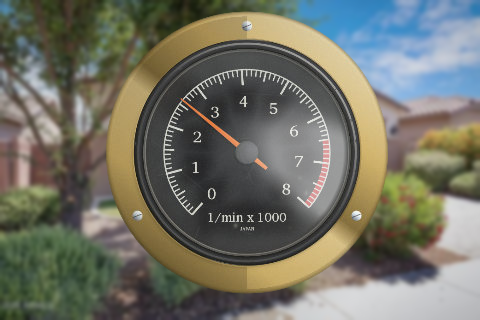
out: {"value": 2600, "unit": "rpm"}
